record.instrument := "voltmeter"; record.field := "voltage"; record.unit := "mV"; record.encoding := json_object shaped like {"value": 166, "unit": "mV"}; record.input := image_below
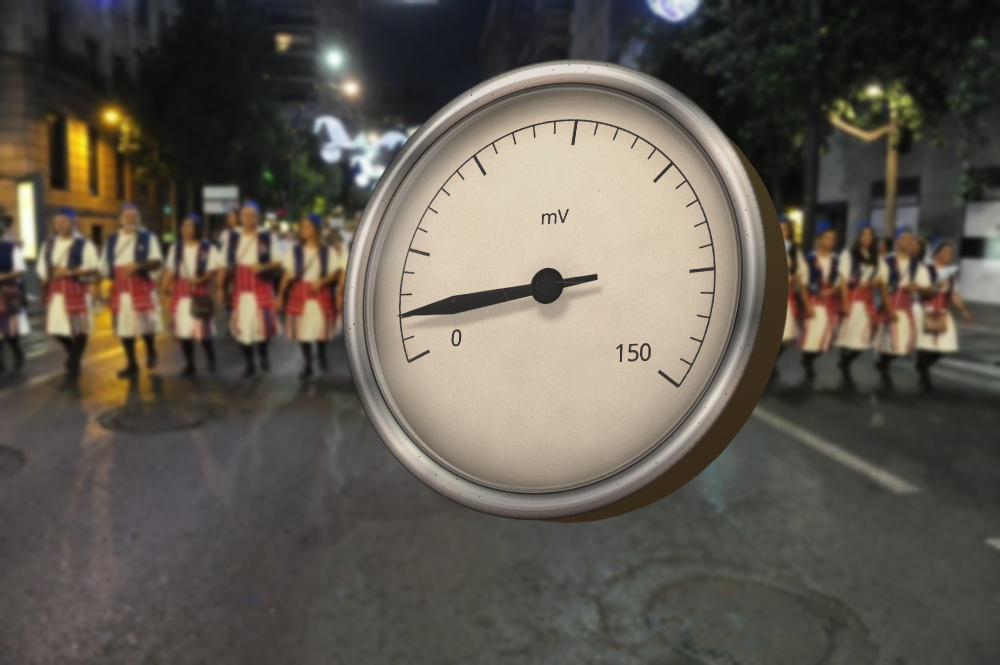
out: {"value": 10, "unit": "mV"}
